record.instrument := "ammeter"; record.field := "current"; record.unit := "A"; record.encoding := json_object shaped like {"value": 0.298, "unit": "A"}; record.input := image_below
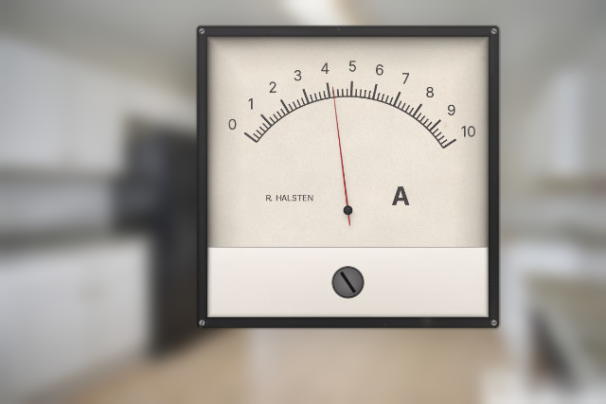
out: {"value": 4.2, "unit": "A"}
